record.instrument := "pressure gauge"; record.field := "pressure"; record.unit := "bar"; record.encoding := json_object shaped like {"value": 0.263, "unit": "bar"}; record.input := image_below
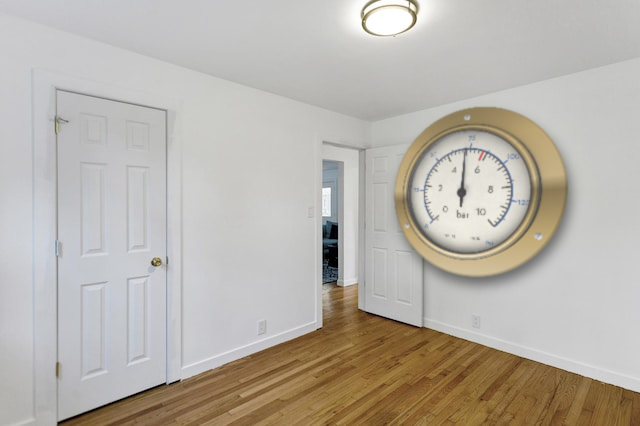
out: {"value": 5, "unit": "bar"}
